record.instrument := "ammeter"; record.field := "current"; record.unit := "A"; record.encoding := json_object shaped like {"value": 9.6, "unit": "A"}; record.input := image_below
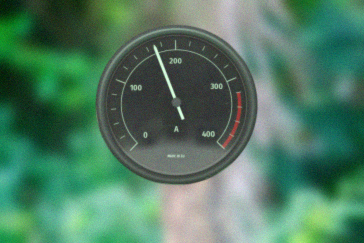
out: {"value": 170, "unit": "A"}
